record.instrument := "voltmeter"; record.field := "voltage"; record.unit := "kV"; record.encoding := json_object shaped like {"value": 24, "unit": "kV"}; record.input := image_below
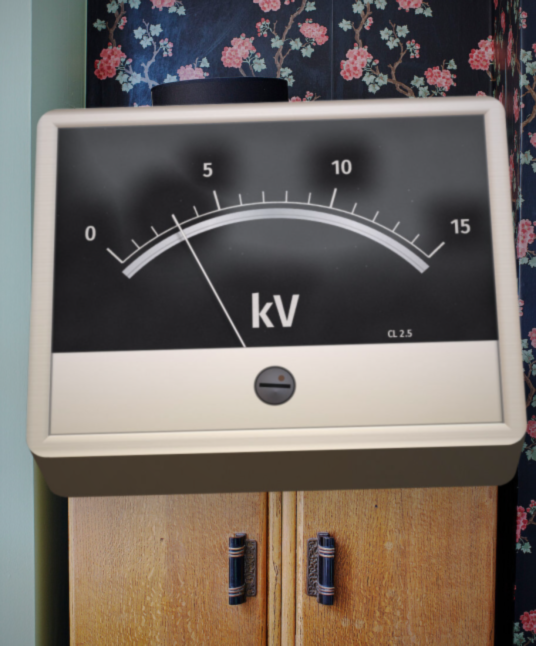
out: {"value": 3, "unit": "kV"}
